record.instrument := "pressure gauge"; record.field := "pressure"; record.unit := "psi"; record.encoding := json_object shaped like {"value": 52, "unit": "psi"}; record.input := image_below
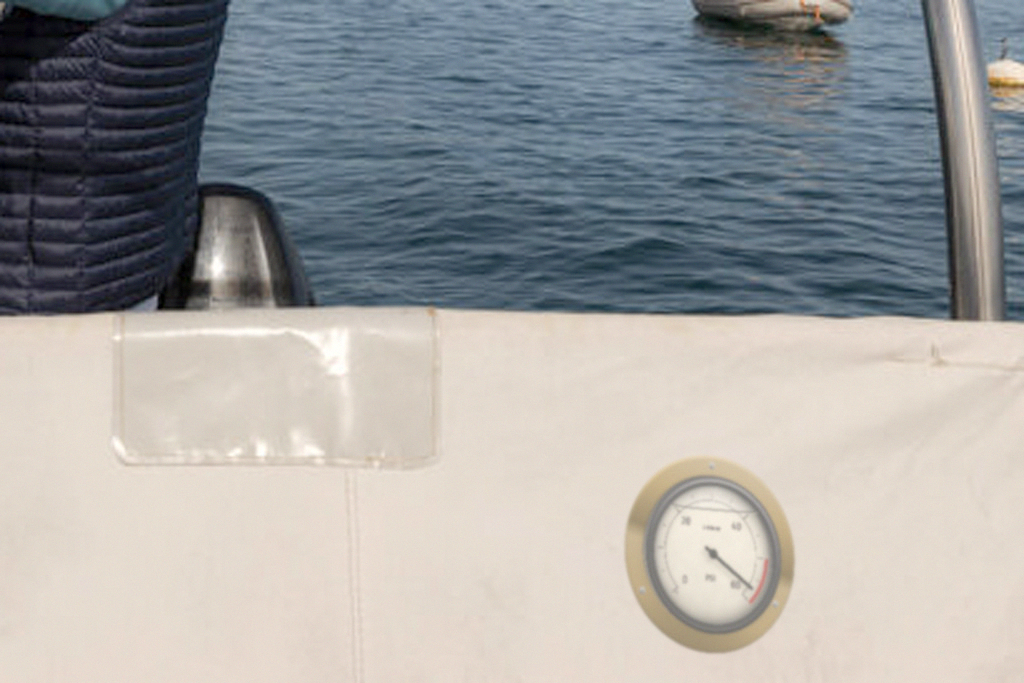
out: {"value": 57.5, "unit": "psi"}
